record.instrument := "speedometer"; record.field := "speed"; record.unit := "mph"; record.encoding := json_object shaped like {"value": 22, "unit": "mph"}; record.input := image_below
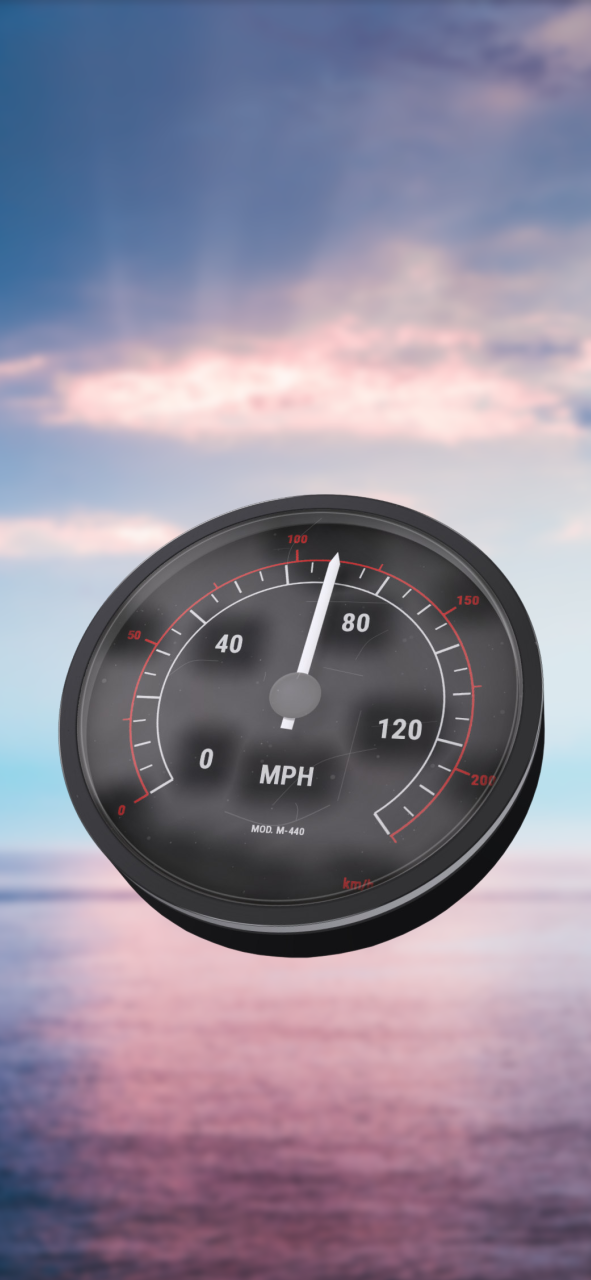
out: {"value": 70, "unit": "mph"}
